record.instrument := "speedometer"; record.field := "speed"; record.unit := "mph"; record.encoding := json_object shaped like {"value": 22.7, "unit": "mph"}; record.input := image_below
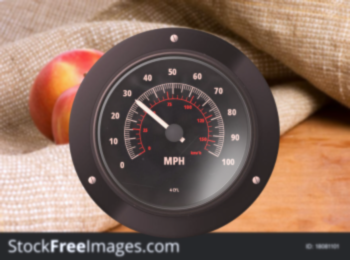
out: {"value": 30, "unit": "mph"}
